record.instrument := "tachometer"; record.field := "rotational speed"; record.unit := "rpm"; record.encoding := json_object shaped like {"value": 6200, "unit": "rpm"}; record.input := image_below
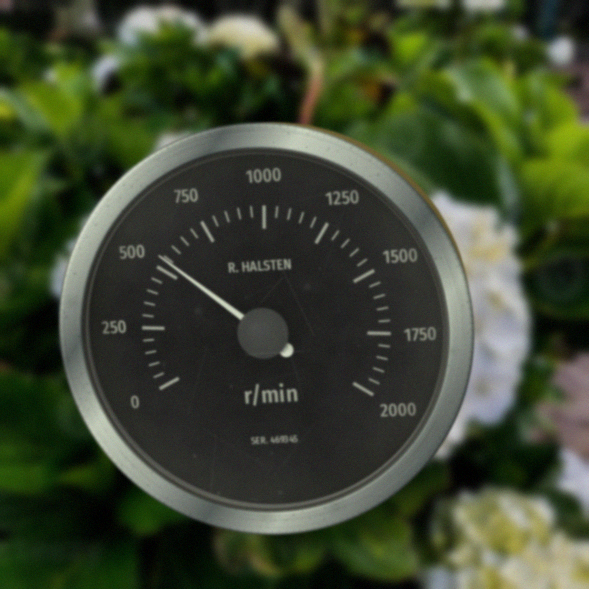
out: {"value": 550, "unit": "rpm"}
